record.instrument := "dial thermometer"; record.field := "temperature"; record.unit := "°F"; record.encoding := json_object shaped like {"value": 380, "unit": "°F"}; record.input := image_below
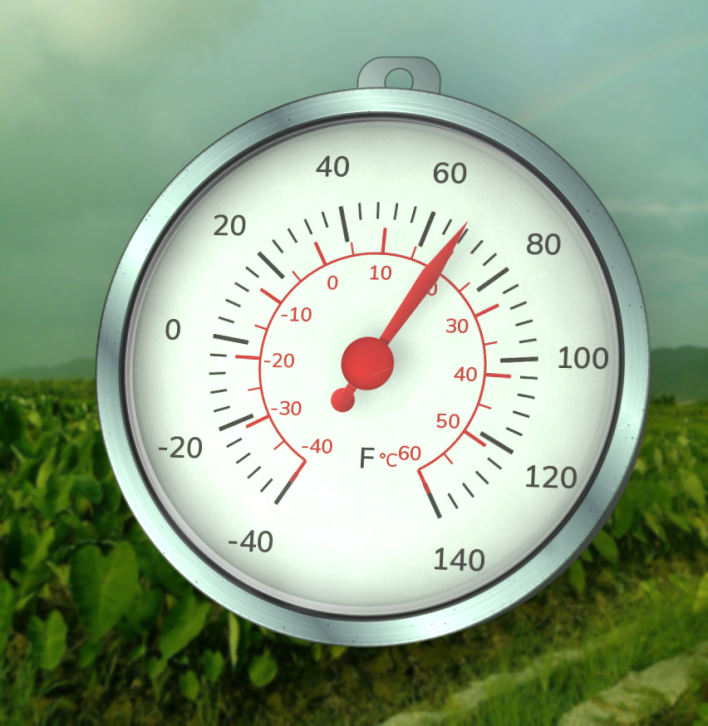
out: {"value": 68, "unit": "°F"}
